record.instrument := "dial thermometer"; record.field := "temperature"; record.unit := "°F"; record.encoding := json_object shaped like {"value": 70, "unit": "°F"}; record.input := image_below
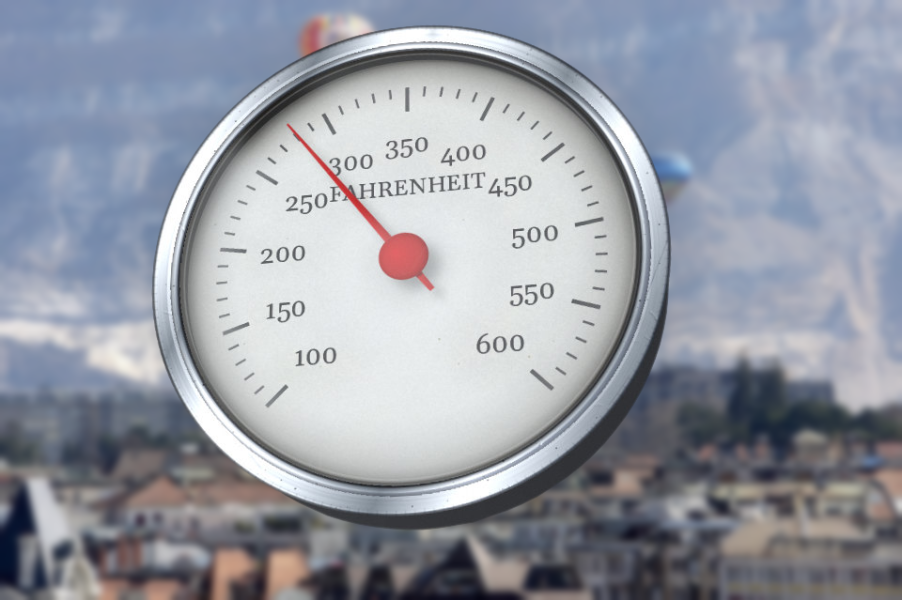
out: {"value": 280, "unit": "°F"}
